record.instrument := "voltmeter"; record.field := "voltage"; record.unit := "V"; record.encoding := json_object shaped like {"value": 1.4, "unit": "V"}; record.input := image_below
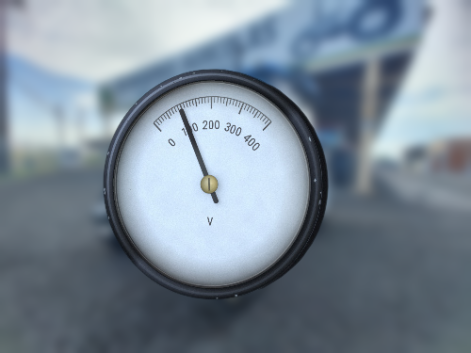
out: {"value": 100, "unit": "V"}
